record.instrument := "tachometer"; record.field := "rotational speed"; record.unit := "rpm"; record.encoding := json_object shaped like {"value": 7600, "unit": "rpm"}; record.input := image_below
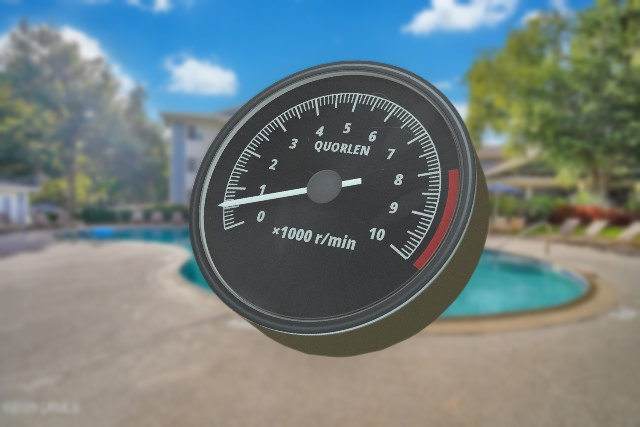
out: {"value": 500, "unit": "rpm"}
